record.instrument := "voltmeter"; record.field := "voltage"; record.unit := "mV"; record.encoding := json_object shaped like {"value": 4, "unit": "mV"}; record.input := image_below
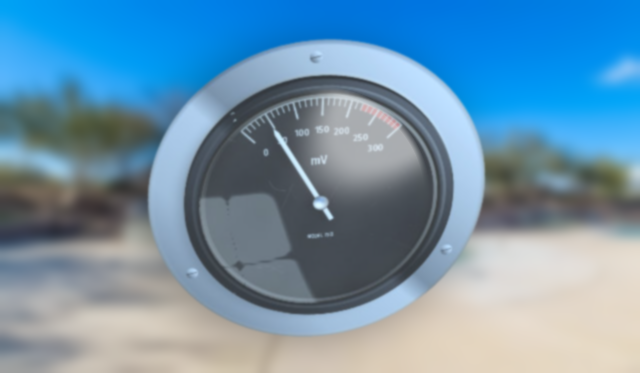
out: {"value": 50, "unit": "mV"}
